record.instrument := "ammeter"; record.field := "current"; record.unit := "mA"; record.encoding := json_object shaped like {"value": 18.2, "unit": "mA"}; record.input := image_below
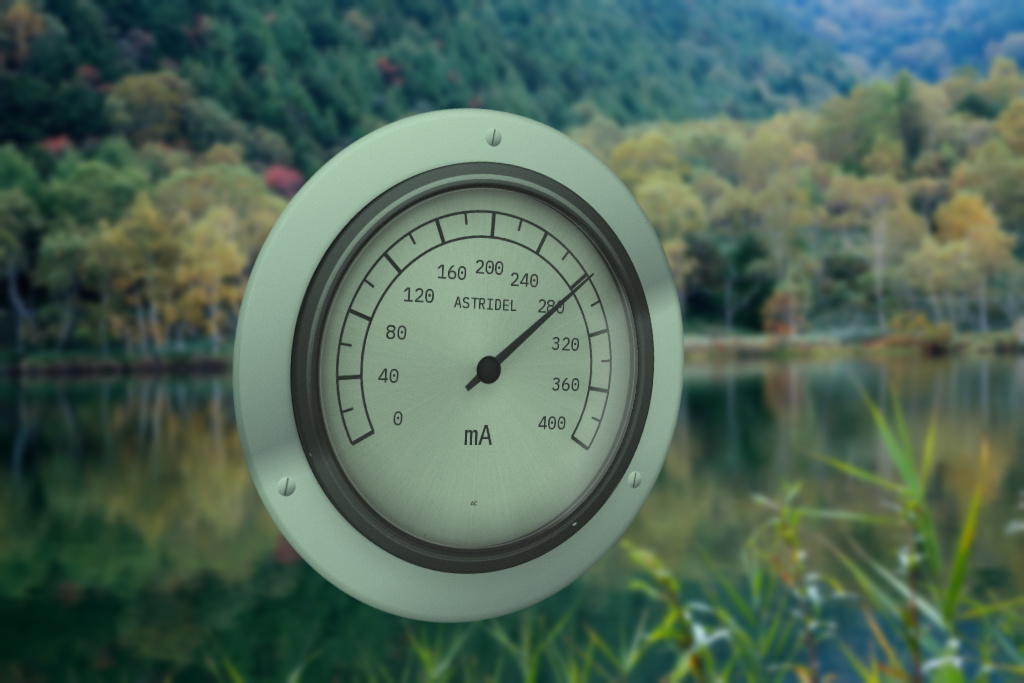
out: {"value": 280, "unit": "mA"}
